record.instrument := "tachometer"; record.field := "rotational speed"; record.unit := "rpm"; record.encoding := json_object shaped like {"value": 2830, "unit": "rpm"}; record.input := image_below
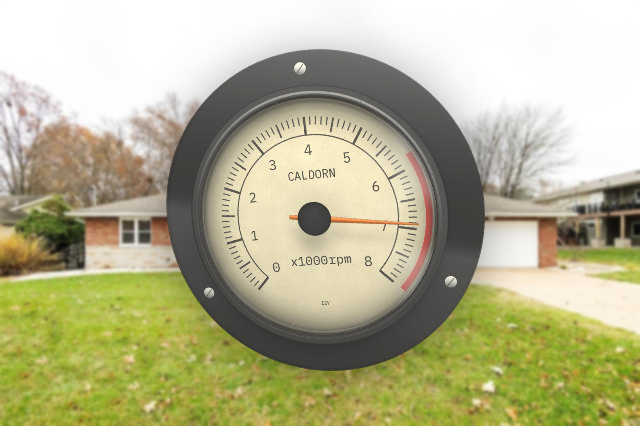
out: {"value": 6900, "unit": "rpm"}
